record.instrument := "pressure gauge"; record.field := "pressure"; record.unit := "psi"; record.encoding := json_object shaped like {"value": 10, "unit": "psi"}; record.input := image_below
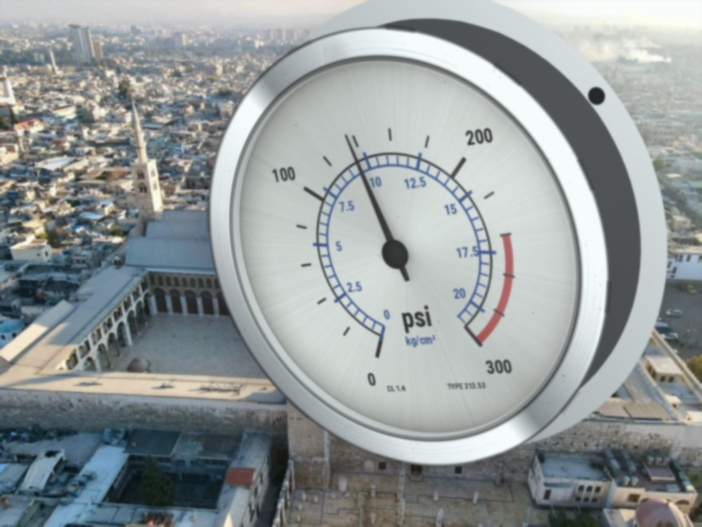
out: {"value": 140, "unit": "psi"}
